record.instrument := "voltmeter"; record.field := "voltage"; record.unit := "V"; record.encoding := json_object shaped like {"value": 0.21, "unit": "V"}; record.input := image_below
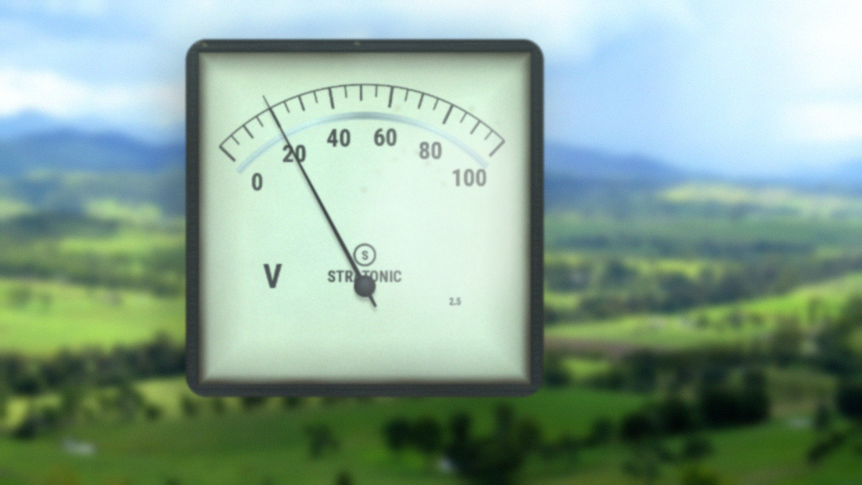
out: {"value": 20, "unit": "V"}
